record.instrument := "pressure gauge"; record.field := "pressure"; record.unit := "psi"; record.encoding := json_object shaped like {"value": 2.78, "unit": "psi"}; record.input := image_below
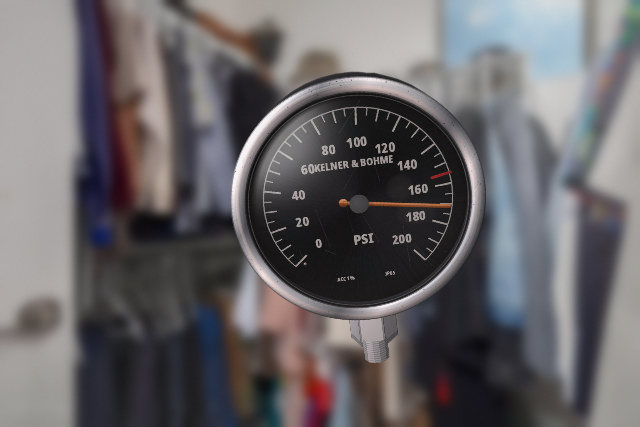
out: {"value": 170, "unit": "psi"}
